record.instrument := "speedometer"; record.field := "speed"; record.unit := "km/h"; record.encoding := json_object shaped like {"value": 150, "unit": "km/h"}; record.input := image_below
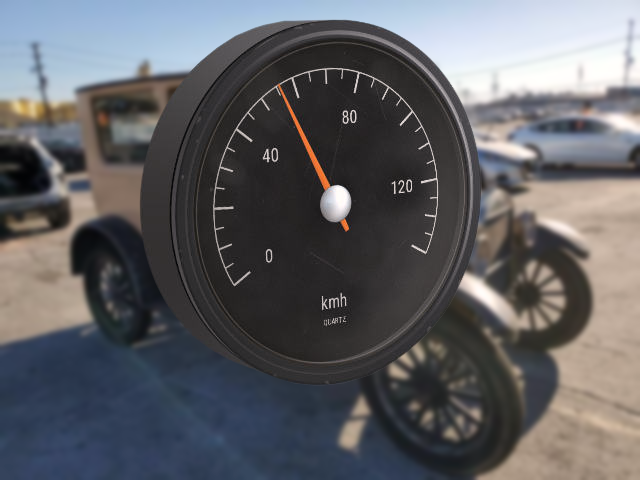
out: {"value": 55, "unit": "km/h"}
